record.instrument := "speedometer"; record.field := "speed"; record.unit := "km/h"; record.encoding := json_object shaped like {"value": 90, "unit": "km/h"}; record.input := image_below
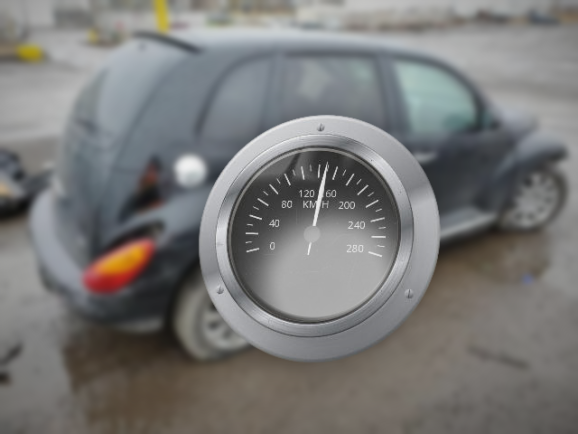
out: {"value": 150, "unit": "km/h"}
